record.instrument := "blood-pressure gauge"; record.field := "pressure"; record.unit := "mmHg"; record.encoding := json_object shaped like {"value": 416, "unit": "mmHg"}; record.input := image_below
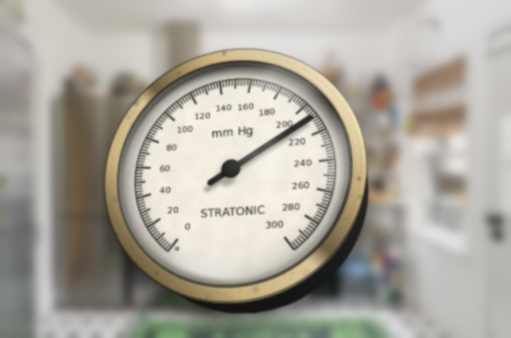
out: {"value": 210, "unit": "mmHg"}
